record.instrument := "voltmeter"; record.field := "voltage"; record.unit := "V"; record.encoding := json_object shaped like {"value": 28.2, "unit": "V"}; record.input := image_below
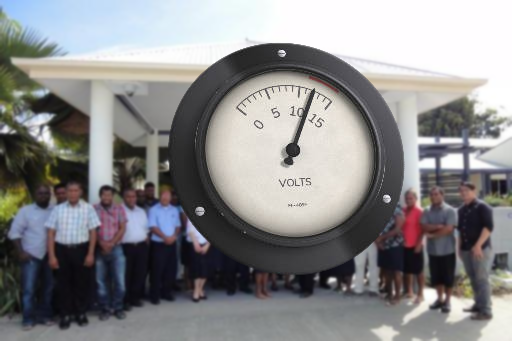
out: {"value": 12, "unit": "V"}
